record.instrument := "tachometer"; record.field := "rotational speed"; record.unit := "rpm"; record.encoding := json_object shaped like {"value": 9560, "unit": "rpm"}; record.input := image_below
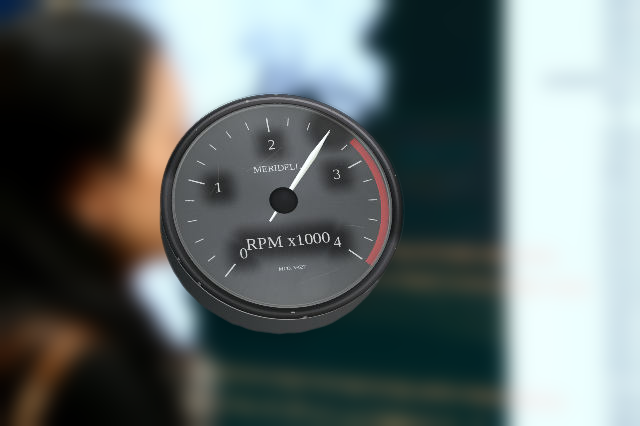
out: {"value": 2600, "unit": "rpm"}
